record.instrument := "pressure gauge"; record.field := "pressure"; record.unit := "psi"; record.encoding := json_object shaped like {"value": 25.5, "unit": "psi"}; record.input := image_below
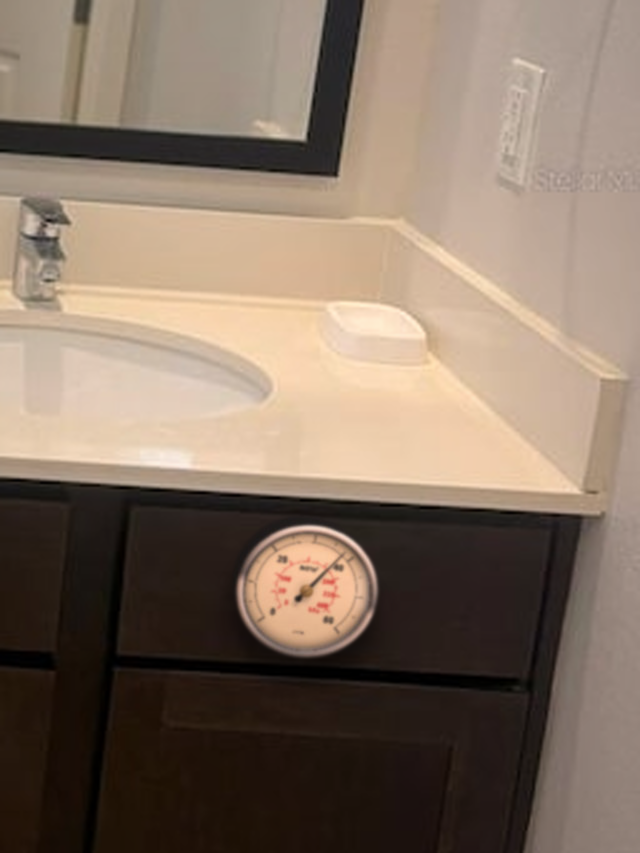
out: {"value": 37.5, "unit": "psi"}
